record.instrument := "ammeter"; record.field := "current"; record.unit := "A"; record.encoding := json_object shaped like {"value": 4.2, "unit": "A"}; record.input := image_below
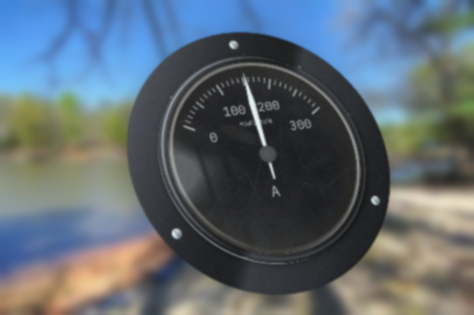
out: {"value": 150, "unit": "A"}
